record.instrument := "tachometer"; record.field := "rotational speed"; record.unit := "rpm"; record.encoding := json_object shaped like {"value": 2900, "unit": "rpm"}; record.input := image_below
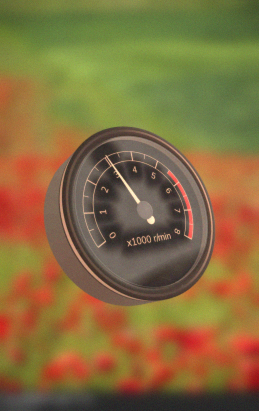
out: {"value": 3000, "unit": "rpm"}
